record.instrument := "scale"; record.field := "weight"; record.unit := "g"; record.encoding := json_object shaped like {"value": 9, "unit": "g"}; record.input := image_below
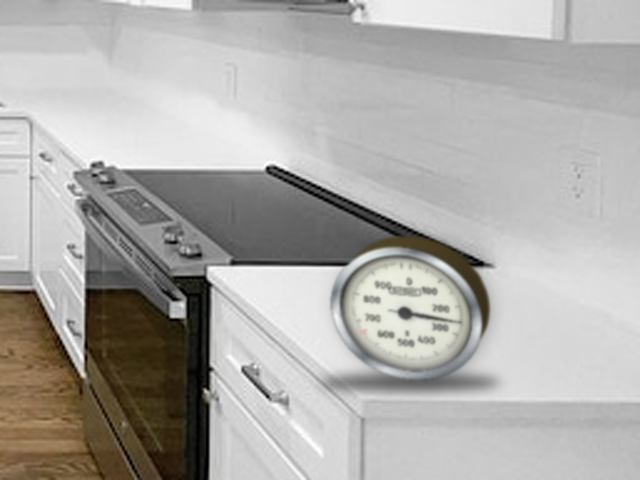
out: {"value": 250, "unit": "g"}
